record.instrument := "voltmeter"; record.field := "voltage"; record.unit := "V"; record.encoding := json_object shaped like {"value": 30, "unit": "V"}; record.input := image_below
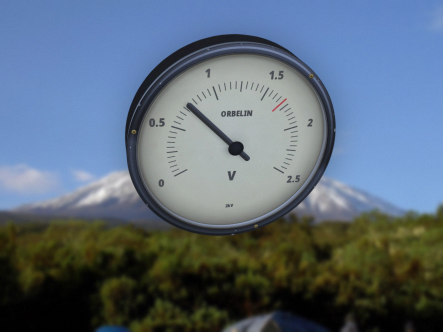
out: {"value": 0.75, "unit": "V"}
